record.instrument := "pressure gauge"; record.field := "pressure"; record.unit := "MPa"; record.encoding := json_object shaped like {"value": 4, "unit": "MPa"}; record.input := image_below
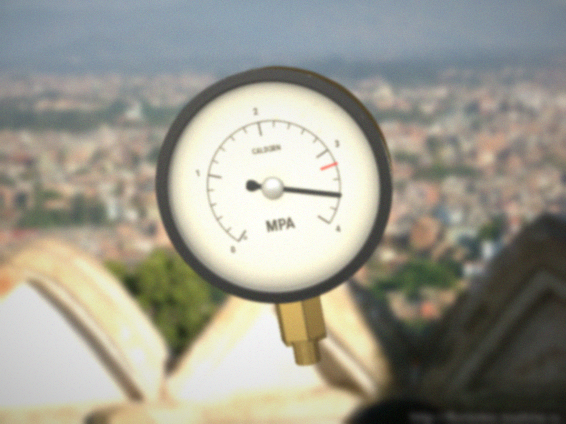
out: {"value": 3.6, "unit": "MPa"}
